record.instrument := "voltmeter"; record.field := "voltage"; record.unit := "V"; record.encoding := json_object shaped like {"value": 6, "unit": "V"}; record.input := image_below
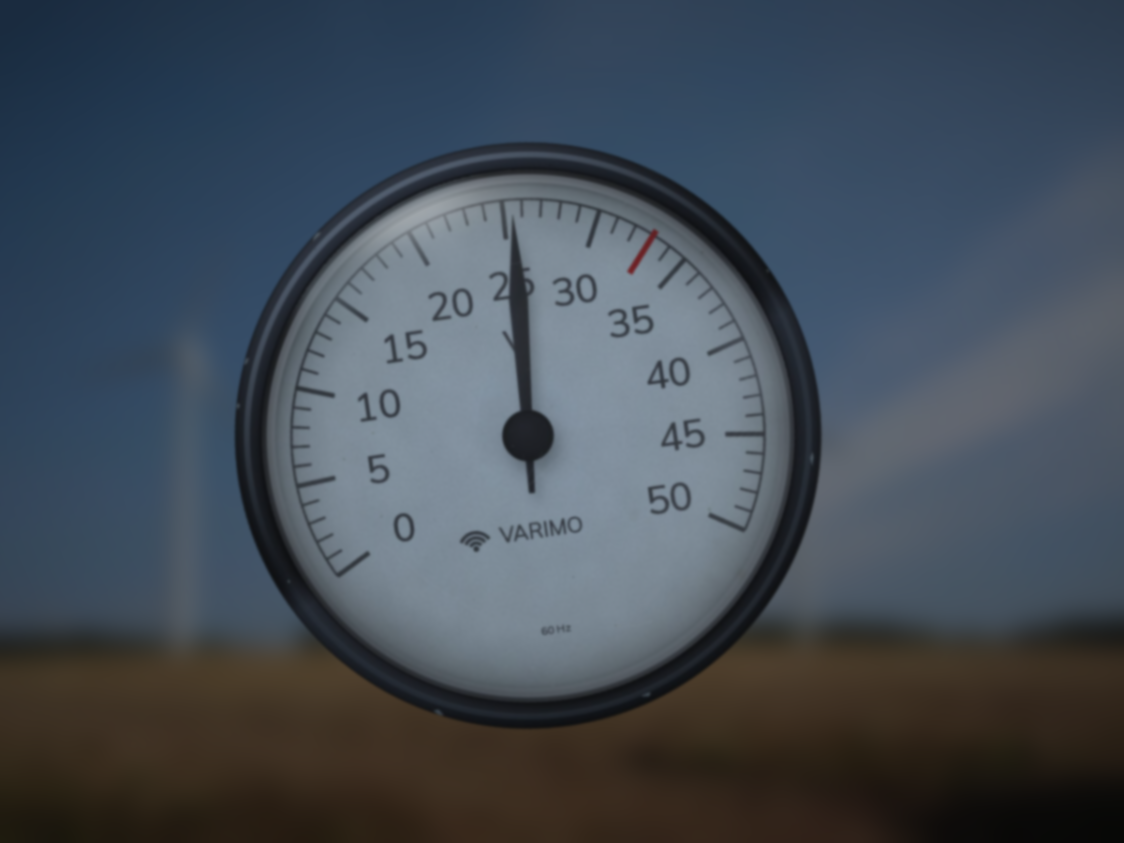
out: {"value": 25.5, "unit": "V"}
